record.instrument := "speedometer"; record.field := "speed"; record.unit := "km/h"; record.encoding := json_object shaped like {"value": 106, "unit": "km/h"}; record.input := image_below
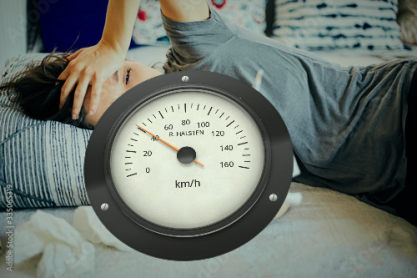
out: {"value": 40, "unit": "km/h"}
